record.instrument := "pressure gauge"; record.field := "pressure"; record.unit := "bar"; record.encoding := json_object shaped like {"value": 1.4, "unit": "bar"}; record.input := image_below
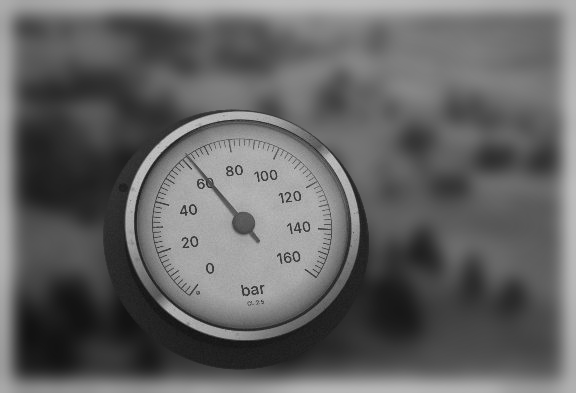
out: {"value": 62, "unit": "bar"}
